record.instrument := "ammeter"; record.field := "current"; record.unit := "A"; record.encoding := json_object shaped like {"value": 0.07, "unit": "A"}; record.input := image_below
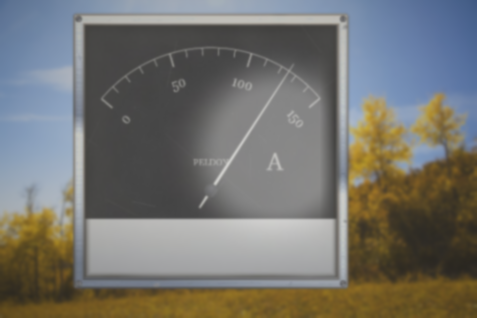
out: {"value": 125, "unit": "A"}
